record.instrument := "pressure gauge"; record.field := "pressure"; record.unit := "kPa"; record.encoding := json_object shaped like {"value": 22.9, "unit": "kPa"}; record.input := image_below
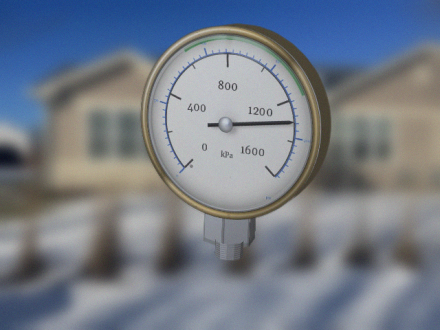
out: {"value": 1300, "unit": "kPa"}
